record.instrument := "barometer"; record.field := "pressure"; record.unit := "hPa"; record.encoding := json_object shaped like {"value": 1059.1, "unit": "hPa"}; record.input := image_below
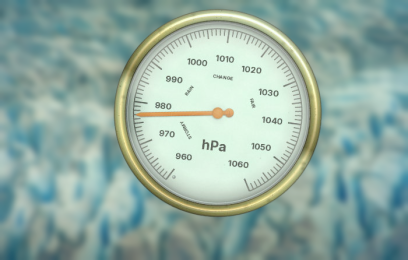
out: {"value": 977, "unit": "hPa"}
